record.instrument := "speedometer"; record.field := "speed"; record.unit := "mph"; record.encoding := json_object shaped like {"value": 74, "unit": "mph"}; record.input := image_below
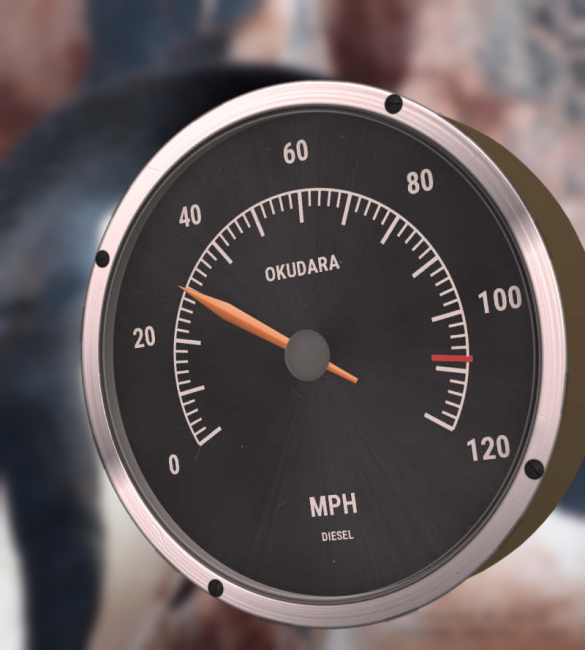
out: {"value": 30, "unit": "mph"}
